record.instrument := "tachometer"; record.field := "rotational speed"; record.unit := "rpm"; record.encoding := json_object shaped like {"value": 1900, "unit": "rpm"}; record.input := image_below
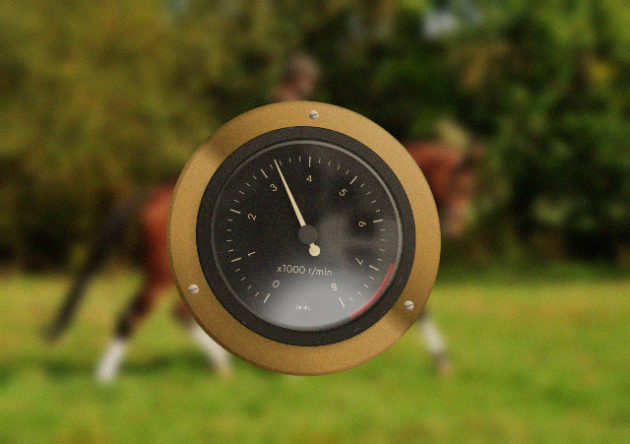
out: {"value": 3300, "unit": "rpm"}
